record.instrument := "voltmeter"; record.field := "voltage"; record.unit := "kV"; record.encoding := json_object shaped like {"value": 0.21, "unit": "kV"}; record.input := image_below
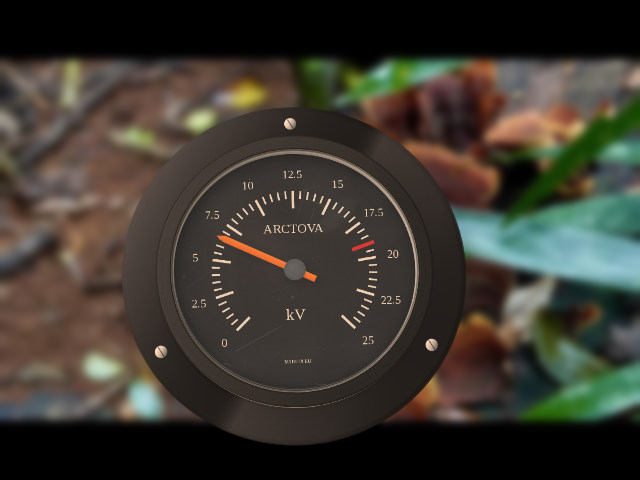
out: {"value": 6.5, "unit": "kV"}
